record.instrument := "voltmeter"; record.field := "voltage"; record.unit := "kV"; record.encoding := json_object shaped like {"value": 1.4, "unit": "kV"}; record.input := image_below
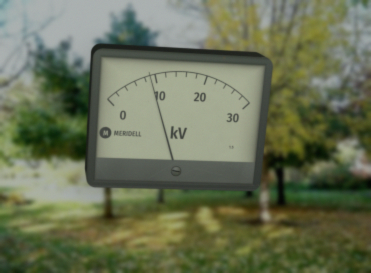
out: {"value": 9, "unit": "kV"}
